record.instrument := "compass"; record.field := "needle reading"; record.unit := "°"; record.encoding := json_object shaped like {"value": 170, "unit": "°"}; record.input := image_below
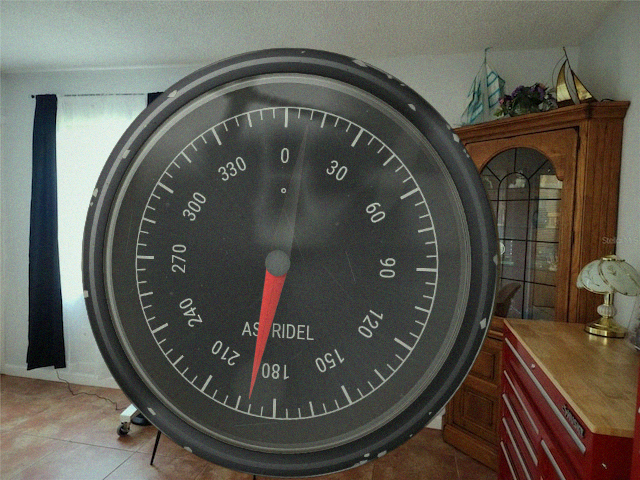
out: {"value": 190, "unit": "°"}
